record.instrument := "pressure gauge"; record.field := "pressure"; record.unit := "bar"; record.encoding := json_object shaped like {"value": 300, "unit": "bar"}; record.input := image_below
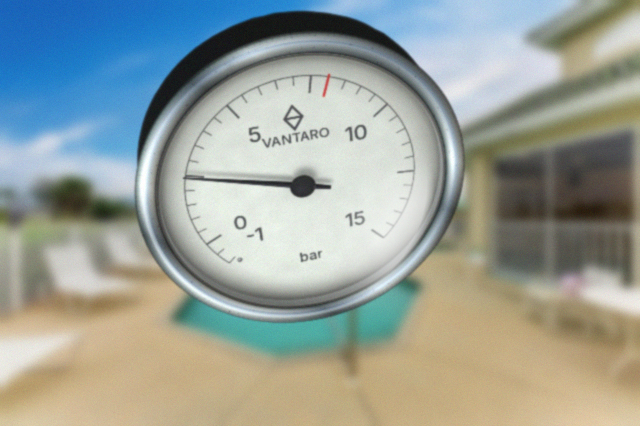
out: {"value": 2.5, "unit": "bar"}
